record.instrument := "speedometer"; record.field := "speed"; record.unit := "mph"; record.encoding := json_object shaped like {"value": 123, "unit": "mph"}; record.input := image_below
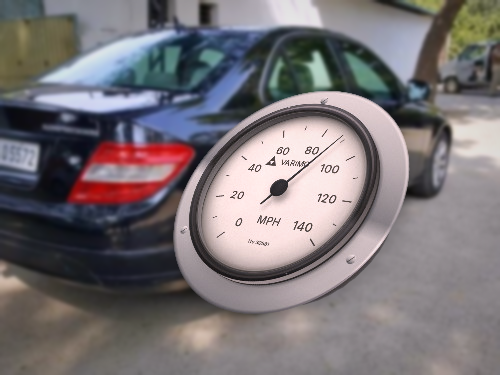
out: {"value": 90, "unit": "mph"}
